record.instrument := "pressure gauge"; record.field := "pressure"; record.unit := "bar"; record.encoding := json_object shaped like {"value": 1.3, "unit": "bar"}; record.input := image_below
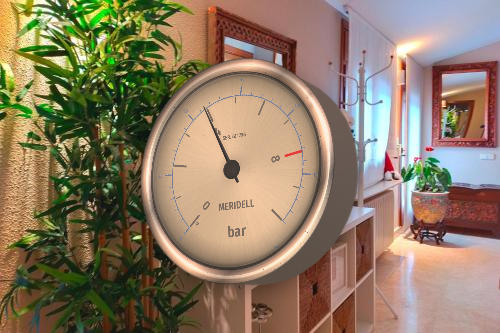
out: {"value": 4, "unit": "bar"}
